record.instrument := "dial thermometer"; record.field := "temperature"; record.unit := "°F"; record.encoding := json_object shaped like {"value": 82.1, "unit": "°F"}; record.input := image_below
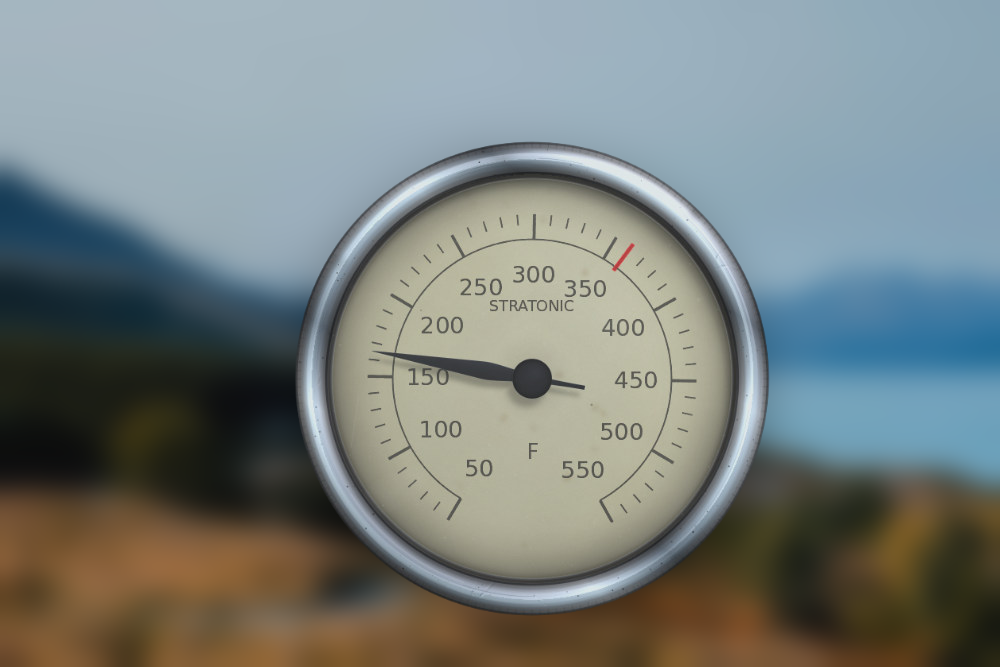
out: {"value": 165, "unit": "°F"}
